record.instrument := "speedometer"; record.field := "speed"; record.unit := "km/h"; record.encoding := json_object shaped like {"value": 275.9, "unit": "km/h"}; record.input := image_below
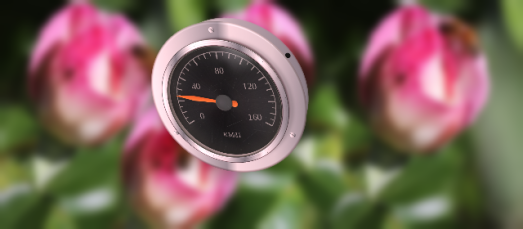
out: {"value": 25, "unit": "km/h"}
